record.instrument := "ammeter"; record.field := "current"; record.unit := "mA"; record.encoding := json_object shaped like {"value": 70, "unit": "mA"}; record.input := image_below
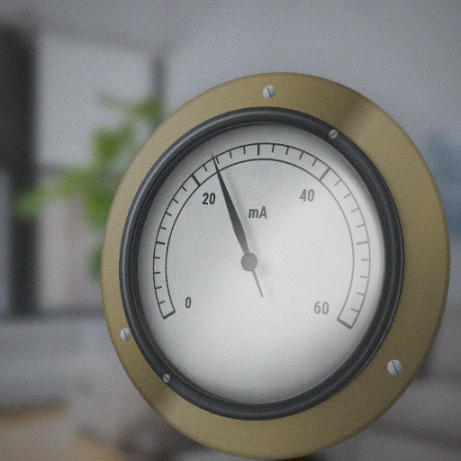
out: {"value": 24, "unit": "mA"}
